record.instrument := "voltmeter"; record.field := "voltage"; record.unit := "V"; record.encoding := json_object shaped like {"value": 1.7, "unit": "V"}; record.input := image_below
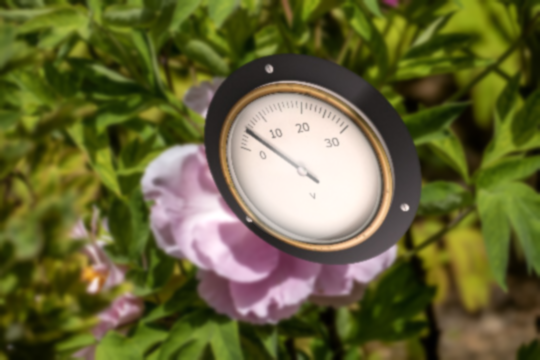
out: {"value": 5, "unit": "V"}
